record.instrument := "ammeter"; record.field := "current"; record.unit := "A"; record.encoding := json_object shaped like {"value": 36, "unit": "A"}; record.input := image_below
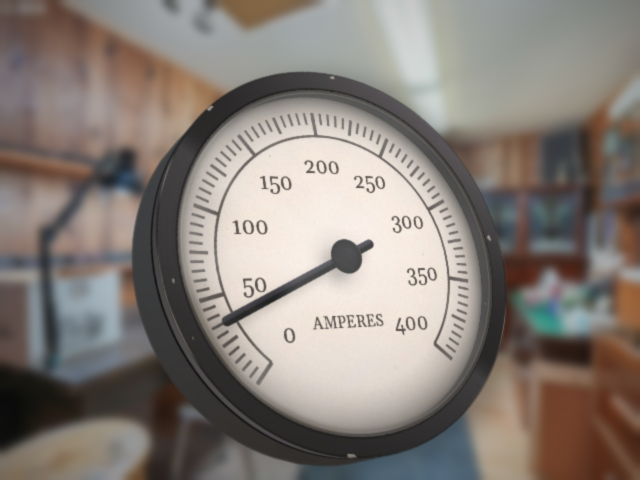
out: {"value": 35, "unit": "A"}
